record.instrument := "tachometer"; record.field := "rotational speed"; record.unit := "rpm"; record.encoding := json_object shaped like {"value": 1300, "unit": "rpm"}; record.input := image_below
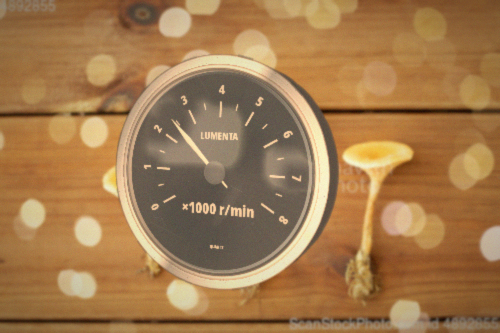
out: {"value": 2500, "unit": "rpm"}
